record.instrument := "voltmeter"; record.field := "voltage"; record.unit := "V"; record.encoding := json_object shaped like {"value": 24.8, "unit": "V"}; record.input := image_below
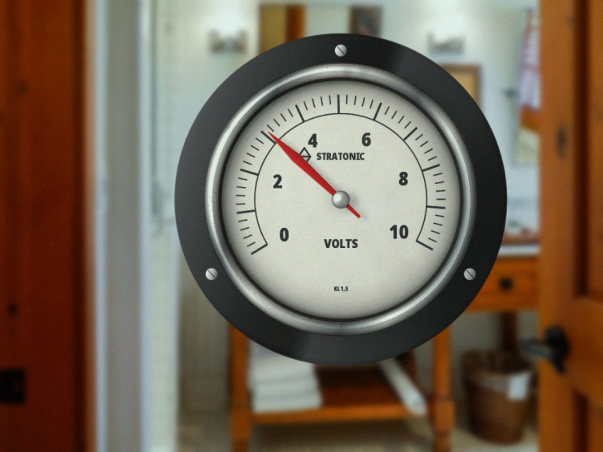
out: {"value": 3.1, "unit": "V"}
